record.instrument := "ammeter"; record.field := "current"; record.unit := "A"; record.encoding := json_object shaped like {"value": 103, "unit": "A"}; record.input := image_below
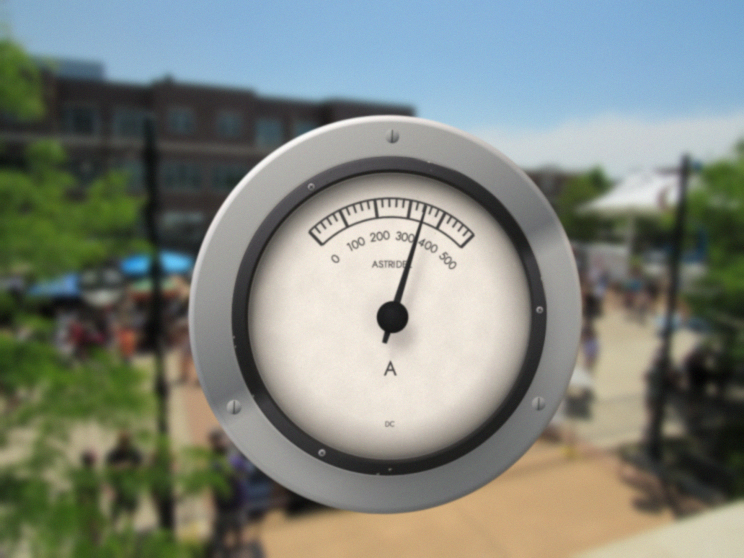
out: {"value": 340, "unit": "A"}
